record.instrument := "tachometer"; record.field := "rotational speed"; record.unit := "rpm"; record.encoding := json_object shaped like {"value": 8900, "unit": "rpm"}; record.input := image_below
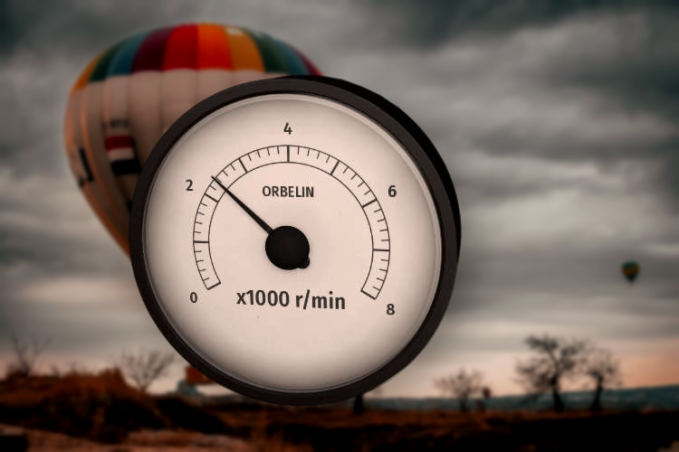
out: {"value": 2400, "unit": "rpm"}
